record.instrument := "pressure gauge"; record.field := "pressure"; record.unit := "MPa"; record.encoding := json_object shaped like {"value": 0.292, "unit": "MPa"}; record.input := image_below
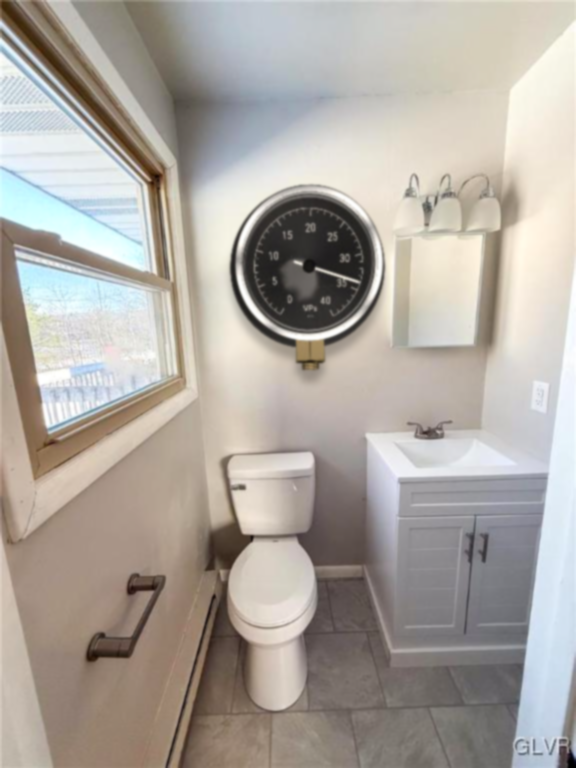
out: {"value": 34, "unit": "MPa"}
